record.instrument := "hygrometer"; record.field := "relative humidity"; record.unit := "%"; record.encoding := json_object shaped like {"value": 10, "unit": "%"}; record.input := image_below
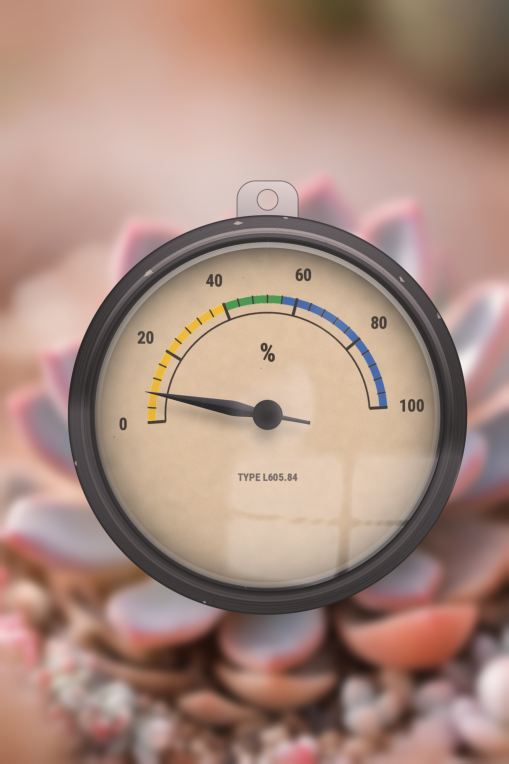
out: {"value": 8, "unit": "%"}
